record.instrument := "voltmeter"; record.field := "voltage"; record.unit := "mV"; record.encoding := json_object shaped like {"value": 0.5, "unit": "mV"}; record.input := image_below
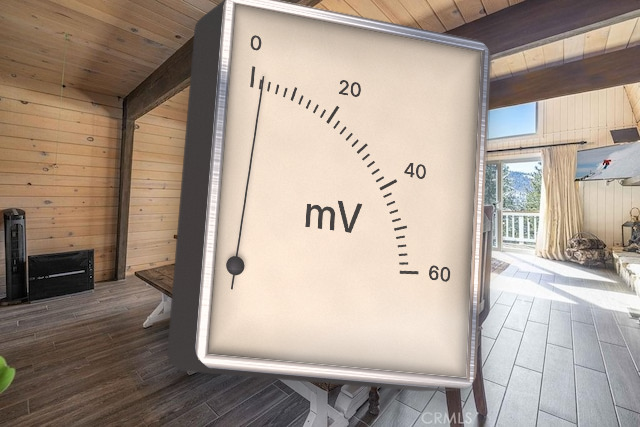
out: {"value": 2, "unit": "mV"}
